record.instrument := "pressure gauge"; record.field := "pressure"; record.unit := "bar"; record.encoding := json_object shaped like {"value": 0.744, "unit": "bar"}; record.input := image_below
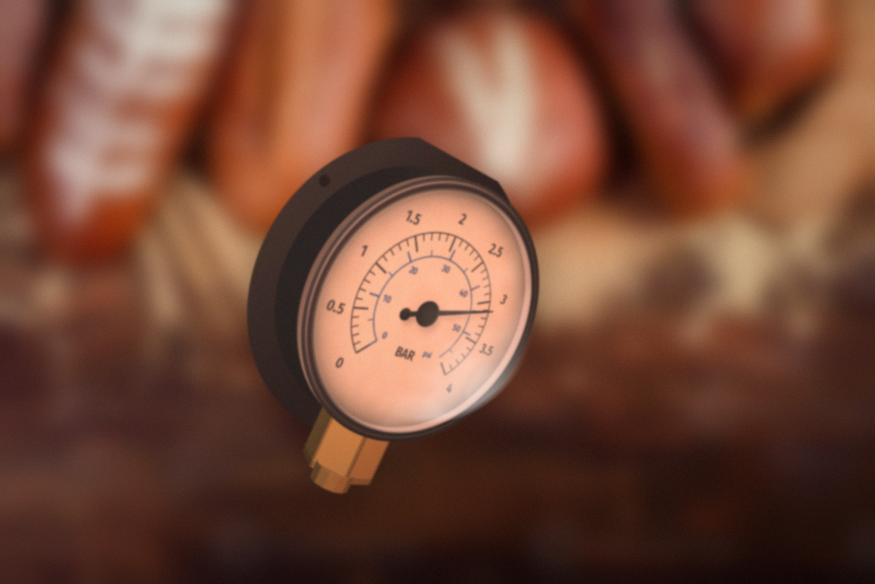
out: {"value": 3.1, "unit": "bar"}
